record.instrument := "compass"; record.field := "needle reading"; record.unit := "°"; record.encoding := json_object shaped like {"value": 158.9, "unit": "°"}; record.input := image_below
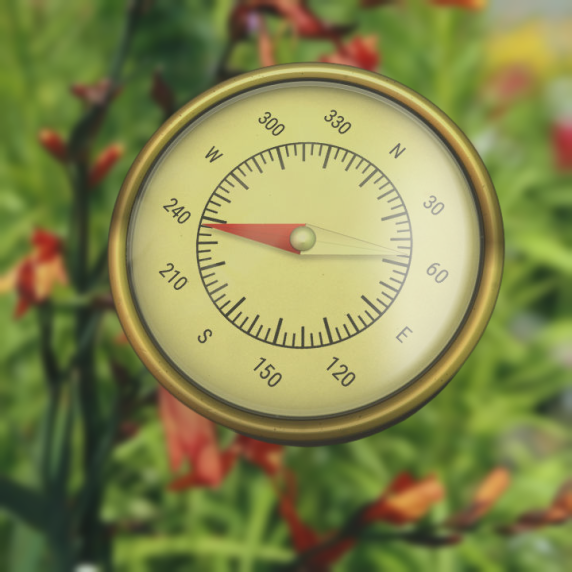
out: {"value": 235, "unit": "°"}
